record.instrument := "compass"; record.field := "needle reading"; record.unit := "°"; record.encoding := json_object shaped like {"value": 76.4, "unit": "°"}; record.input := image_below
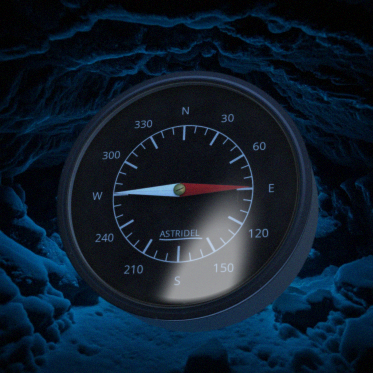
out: {"value": 90, "unit": "°"}
